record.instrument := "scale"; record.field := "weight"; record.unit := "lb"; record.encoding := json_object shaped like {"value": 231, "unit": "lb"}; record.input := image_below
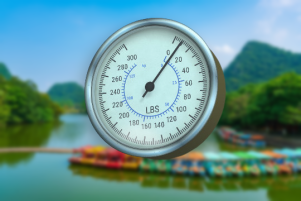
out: {"value": 10, "unit": "lb"}
